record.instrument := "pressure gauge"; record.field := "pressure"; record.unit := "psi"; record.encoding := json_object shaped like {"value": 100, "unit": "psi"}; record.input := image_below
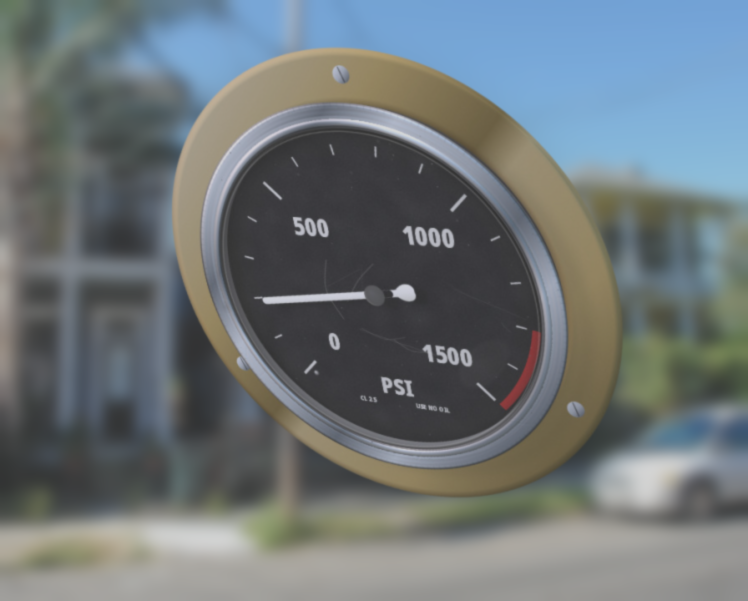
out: {"value": 200, "unit": "psi"}
